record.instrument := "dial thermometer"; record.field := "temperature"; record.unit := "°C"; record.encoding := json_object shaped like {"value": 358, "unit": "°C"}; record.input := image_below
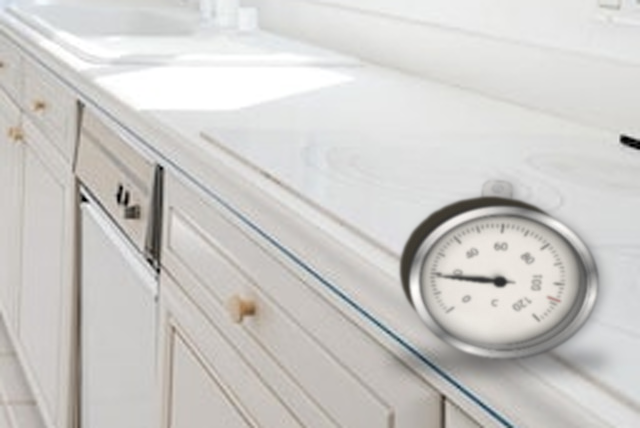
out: {"value": 20, "unit": "°C"}
